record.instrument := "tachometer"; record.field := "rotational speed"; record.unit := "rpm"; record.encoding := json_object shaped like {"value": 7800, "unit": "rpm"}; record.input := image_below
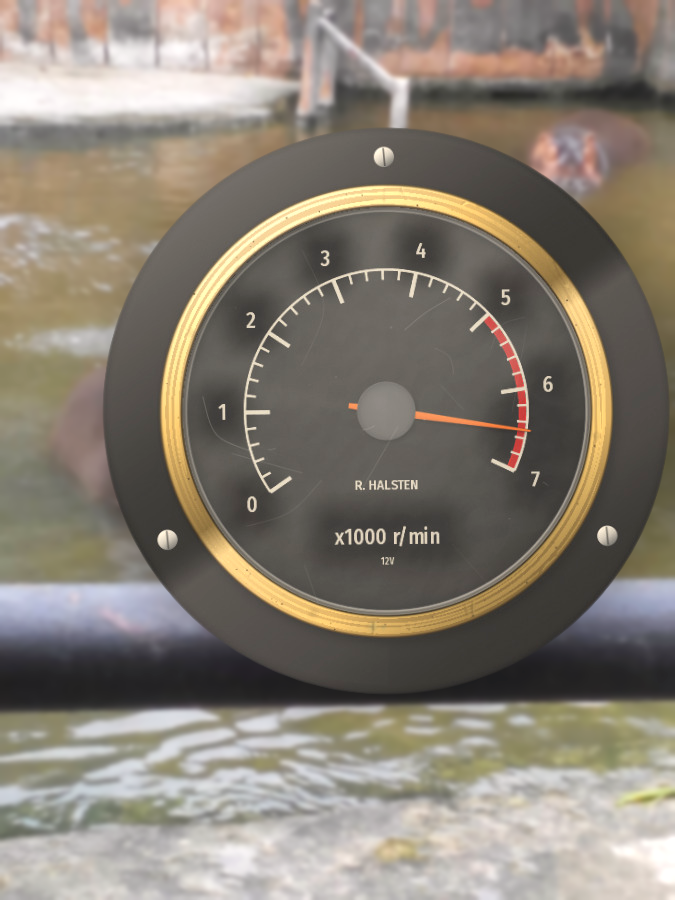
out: {"value": 6500, "unit": "rpm"}
